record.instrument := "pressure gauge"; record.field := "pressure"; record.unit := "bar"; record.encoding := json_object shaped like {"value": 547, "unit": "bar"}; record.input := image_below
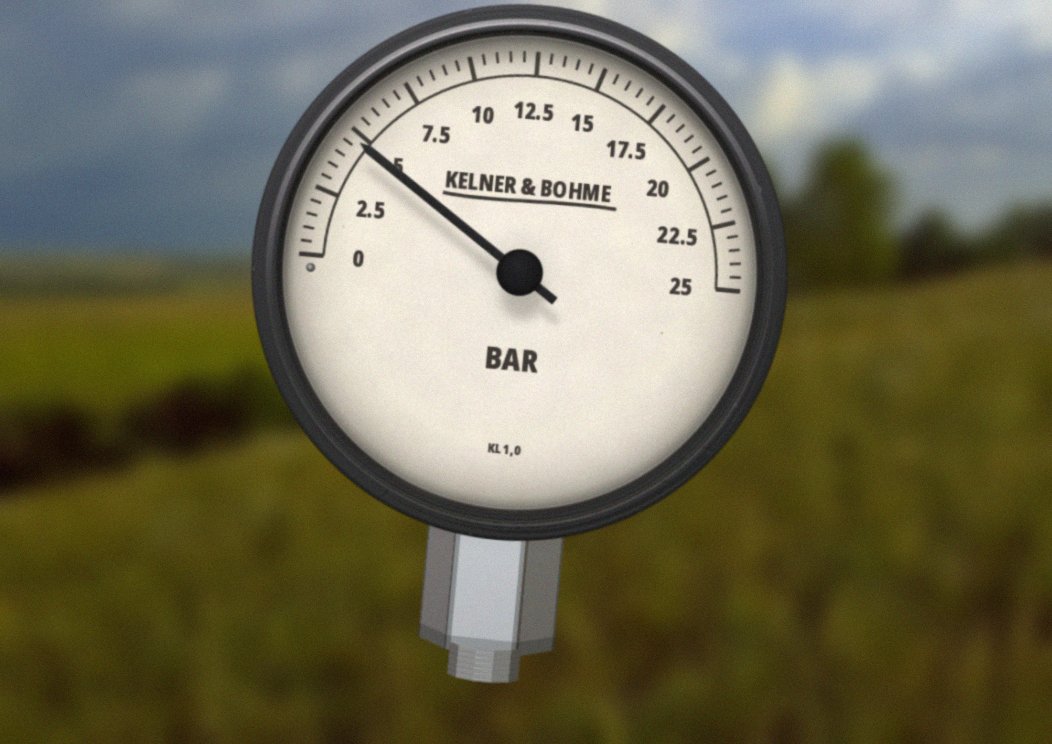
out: {"value": 4.75, "unit": "bar"}
